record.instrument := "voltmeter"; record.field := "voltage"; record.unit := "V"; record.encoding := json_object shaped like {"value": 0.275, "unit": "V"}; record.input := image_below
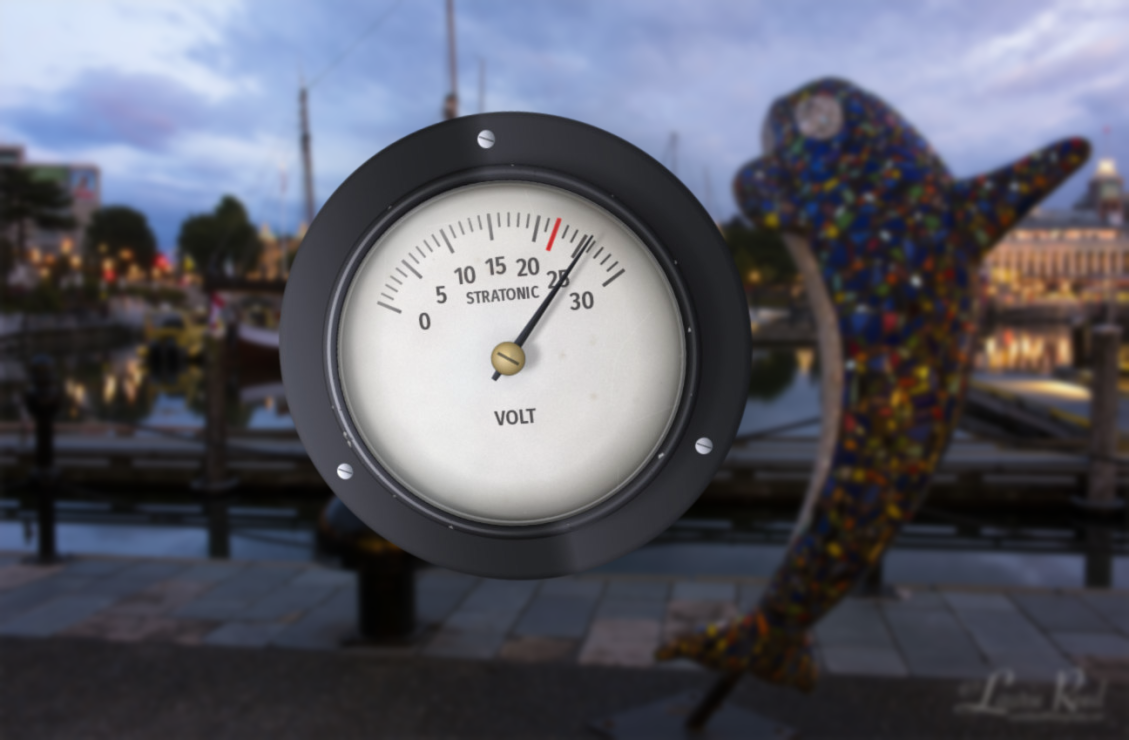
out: {"value": 25.5, "unit": "V"}
